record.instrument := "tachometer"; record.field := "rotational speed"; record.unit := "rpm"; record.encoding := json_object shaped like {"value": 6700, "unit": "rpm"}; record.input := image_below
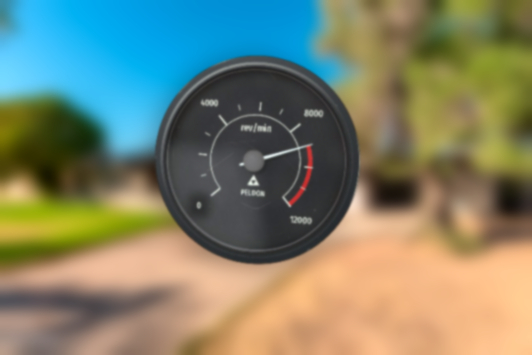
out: {"value": 9000, "unit": "rpm"}
